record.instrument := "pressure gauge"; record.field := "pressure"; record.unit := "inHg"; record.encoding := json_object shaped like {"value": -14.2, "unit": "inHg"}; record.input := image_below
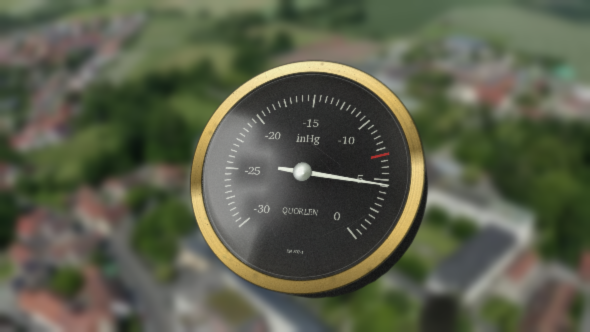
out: {"value": -4.5, "unit": "inHg"}
